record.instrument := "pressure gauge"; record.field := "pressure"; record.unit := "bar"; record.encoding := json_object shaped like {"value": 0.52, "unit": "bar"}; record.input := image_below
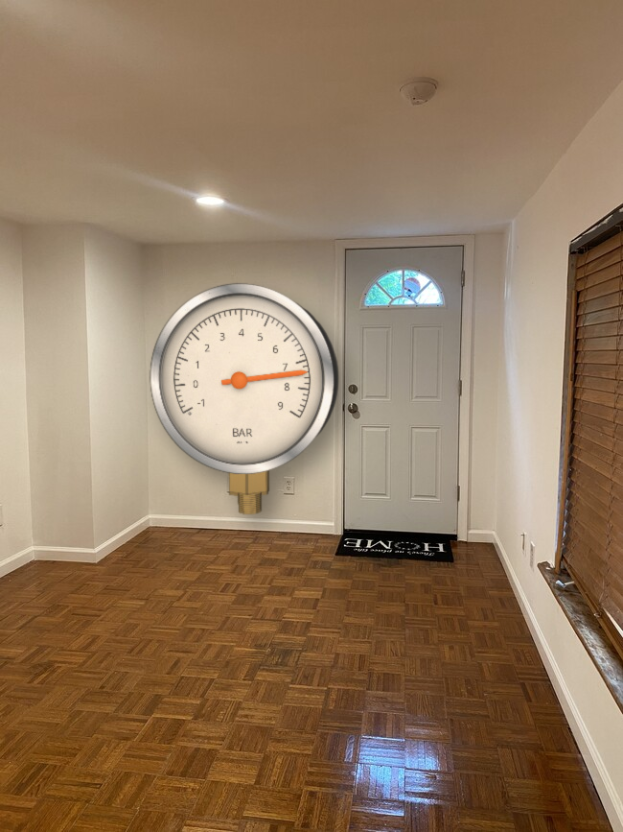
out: {"value": 7.4, "unit": "bar"}
